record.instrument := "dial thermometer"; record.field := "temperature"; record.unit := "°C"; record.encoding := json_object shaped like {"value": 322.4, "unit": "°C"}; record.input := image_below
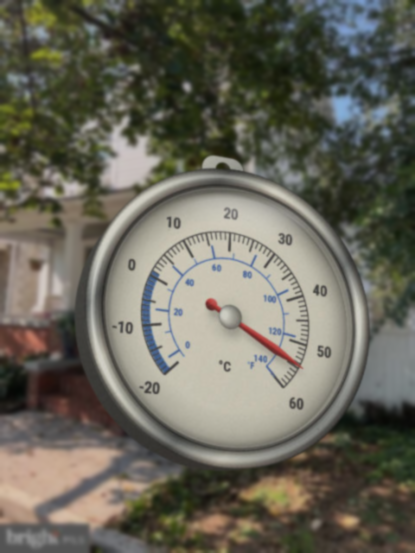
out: {"value": 55, "unit": "°C"}
